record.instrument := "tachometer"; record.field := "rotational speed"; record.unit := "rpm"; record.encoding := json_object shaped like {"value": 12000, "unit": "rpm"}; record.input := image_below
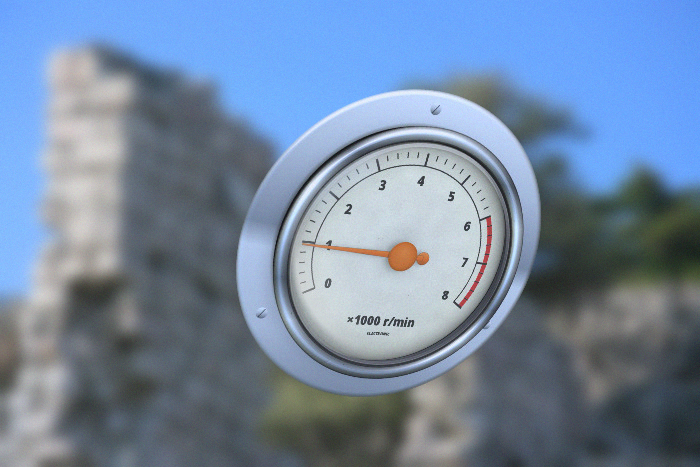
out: {"value": 1000, "unit": "rpm"}
